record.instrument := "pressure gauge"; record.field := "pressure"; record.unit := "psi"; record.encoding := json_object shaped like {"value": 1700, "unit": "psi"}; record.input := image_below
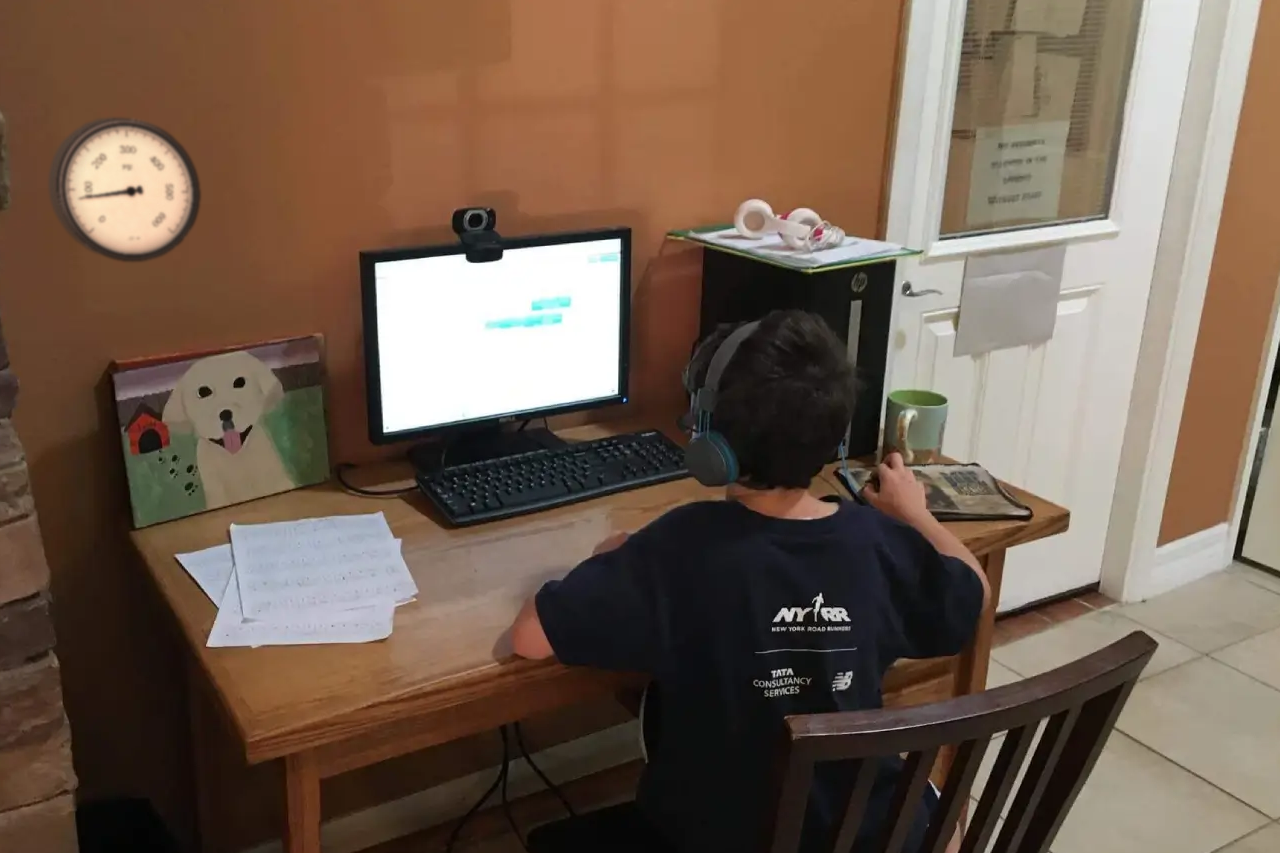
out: {"value": 80, "unit": "psi"}
